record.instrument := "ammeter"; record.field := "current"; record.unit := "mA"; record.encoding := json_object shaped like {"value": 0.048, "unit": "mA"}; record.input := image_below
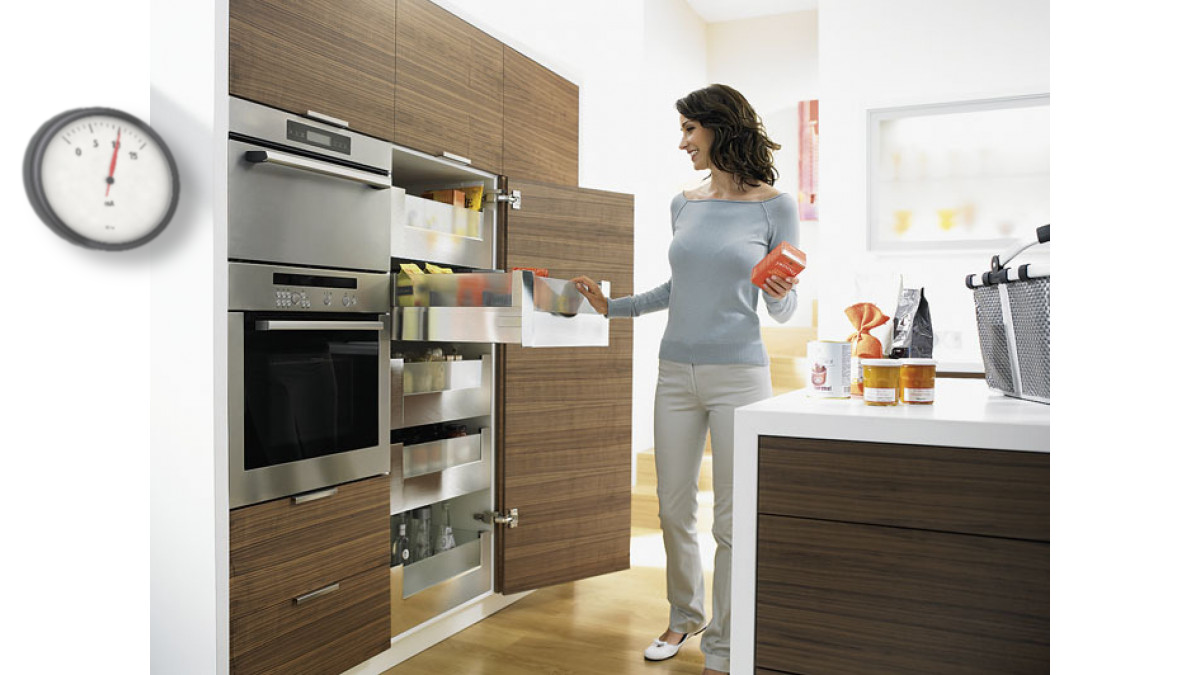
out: {"value": 10, "unit": "mA"}
